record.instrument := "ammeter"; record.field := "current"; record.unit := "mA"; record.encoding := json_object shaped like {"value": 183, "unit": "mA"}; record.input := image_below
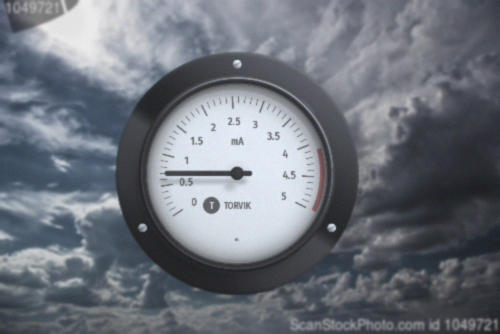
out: {"value": 0.7, "unit": "mA"}
